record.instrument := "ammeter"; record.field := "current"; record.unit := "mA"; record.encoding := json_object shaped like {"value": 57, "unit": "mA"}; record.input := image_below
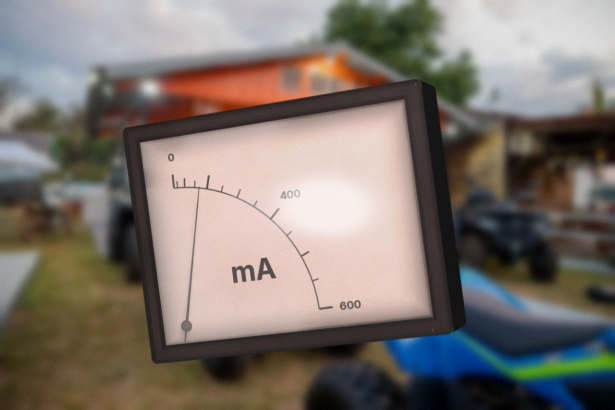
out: {"value": 175, "unit": "mA"}
